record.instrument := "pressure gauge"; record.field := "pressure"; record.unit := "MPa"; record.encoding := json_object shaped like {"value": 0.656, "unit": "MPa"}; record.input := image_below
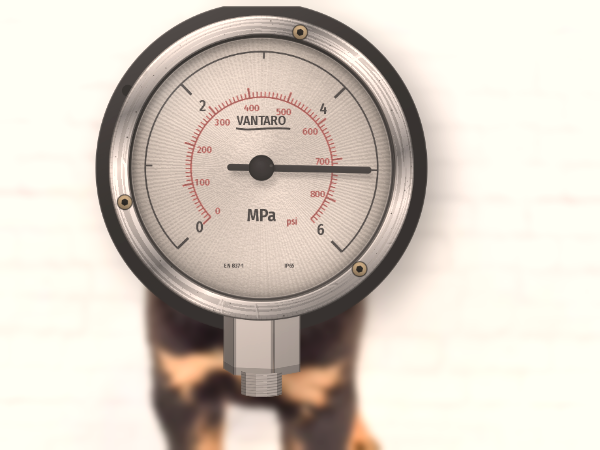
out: {"value": 5, "unit": "MPa"}
